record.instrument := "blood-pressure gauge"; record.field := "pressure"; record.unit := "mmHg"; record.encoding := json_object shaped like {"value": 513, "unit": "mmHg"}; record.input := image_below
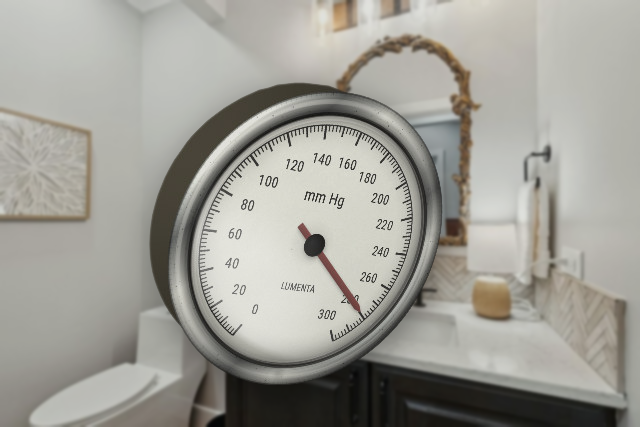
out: {"value": 280, "unit": "mmHg"}
